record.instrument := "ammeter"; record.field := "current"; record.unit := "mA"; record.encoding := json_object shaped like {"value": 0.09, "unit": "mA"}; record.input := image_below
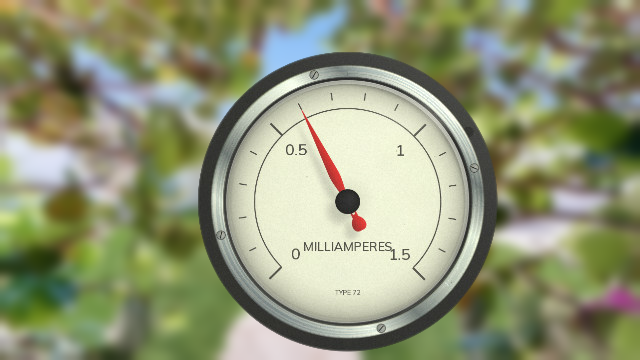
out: {"value": 0.6, "unit": "mA"}
